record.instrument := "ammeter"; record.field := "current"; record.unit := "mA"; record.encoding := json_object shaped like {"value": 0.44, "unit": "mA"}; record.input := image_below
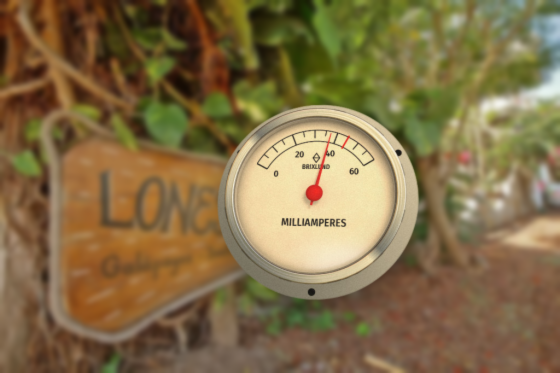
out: {"value": 37.5, "unit": "mA"}
